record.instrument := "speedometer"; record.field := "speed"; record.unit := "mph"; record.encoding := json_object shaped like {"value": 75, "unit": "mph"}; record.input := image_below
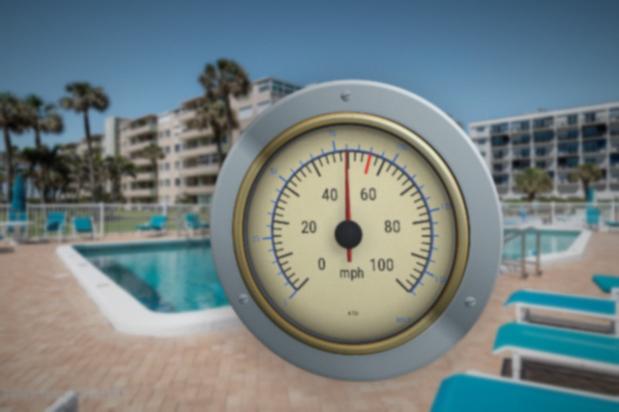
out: {"value": 50, "unit": "mph"}
